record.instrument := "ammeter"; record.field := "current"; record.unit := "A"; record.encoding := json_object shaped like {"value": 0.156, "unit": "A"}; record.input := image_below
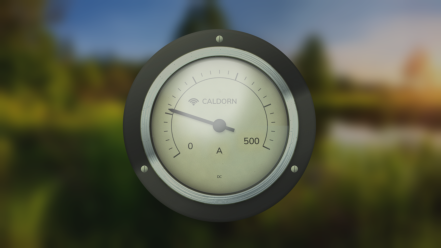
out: {"value": 110, "unit": "A"}
